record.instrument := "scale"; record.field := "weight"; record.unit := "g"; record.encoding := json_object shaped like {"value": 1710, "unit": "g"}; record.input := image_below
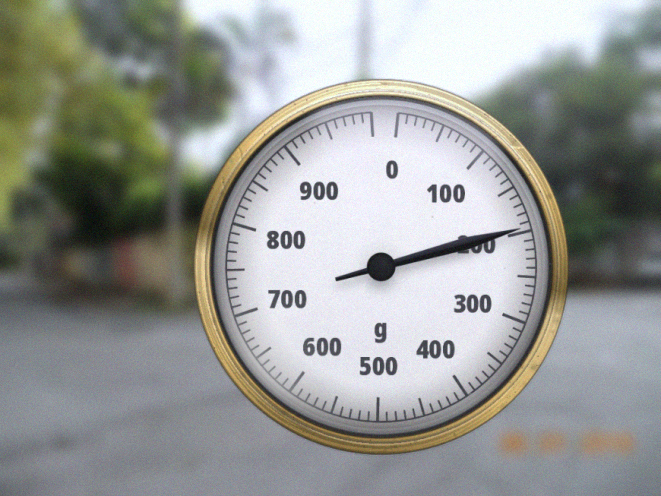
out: {"value": 195, "unit": "g"}
